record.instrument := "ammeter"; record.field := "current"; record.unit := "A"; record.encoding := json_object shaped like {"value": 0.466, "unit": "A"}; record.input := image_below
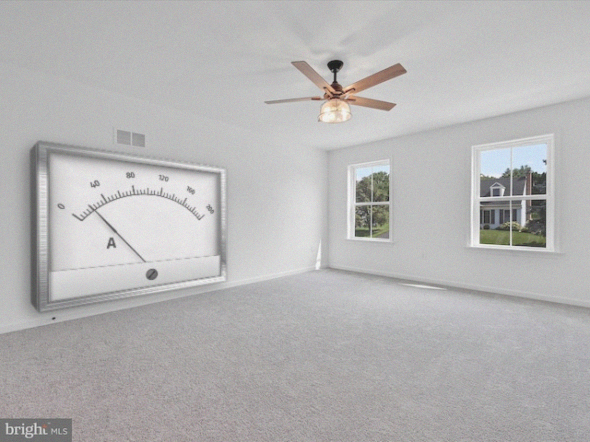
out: {"value": 20, "unit": "A"}
